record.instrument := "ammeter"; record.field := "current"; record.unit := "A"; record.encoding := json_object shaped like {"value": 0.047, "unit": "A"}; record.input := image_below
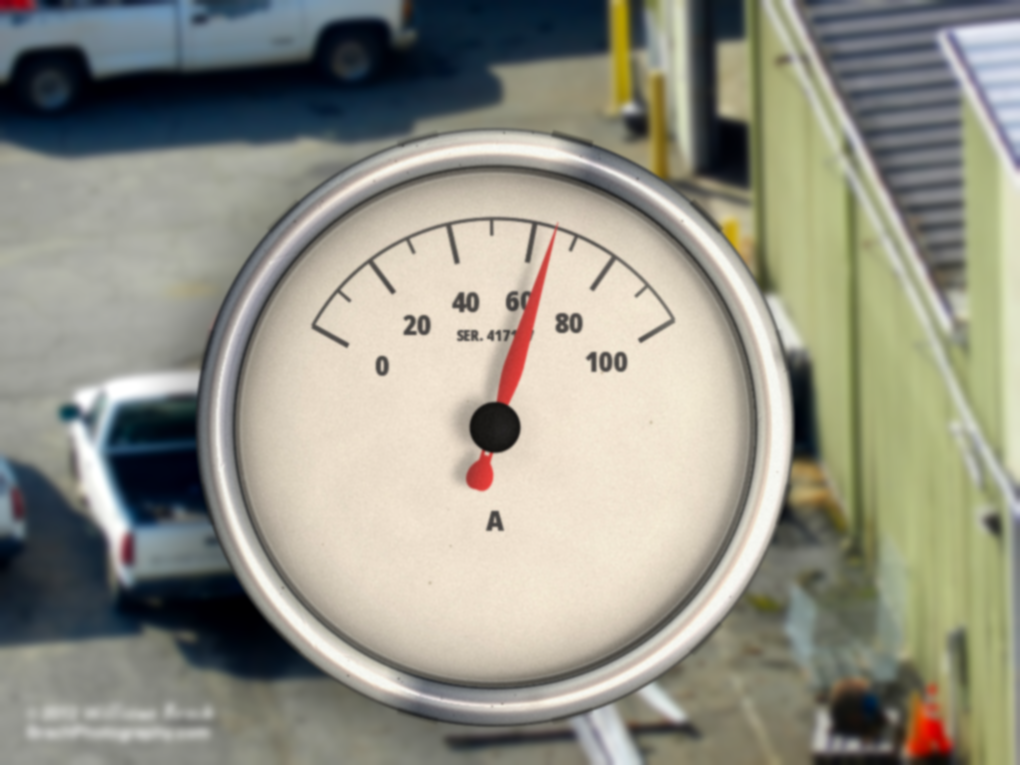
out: {"value": 65, "unit": "A"}
